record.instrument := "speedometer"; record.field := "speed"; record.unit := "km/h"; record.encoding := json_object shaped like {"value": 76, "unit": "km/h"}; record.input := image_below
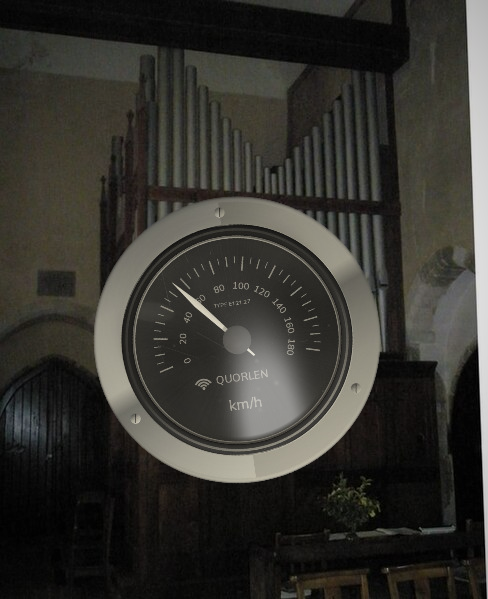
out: {"value": 55, "unit": "km/h"}
